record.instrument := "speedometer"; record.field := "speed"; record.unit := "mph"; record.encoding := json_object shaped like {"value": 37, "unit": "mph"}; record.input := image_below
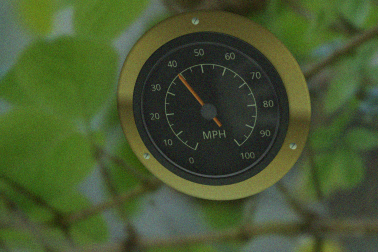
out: {"value": 40, "unit": "mph"}
